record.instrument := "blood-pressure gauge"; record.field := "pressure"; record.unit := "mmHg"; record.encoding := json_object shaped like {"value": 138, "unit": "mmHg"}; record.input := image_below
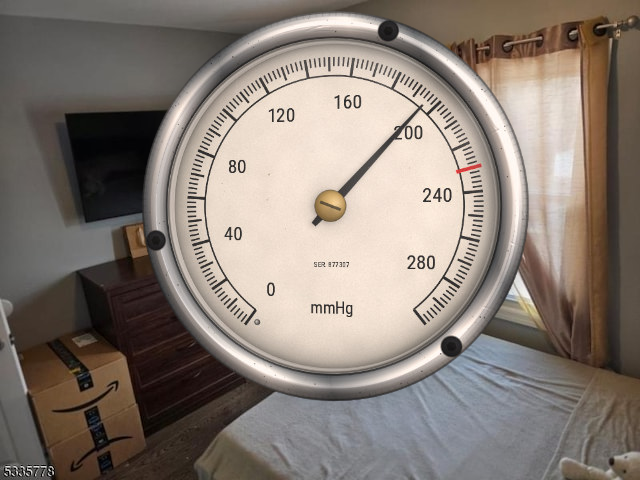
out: {"value": 196, "unit": "mmHg"}
